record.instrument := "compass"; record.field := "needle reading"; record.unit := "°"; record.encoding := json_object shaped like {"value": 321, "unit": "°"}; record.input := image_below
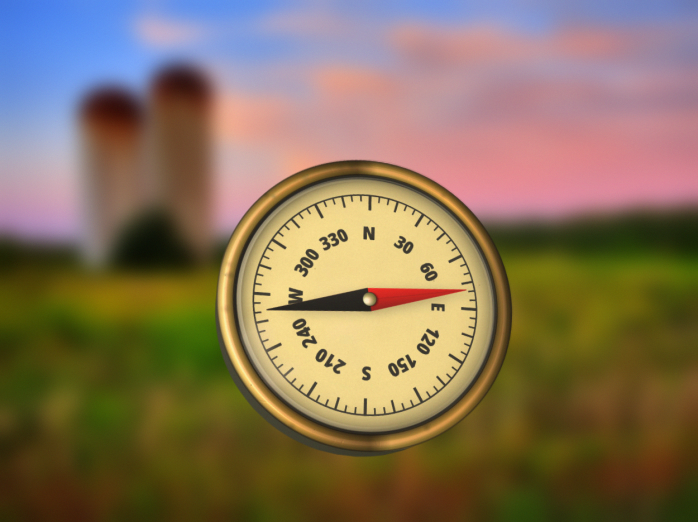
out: {"value": 80, "unit": "°"}
